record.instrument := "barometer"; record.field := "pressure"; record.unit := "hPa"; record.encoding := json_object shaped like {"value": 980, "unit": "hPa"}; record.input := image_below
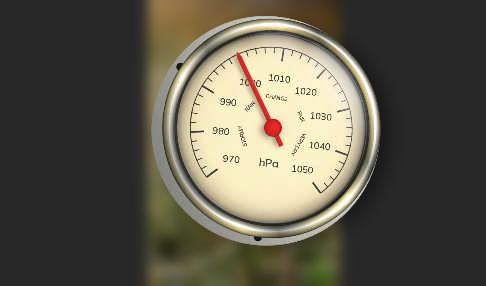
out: {"value": 1000, "unit": "hPa"}
